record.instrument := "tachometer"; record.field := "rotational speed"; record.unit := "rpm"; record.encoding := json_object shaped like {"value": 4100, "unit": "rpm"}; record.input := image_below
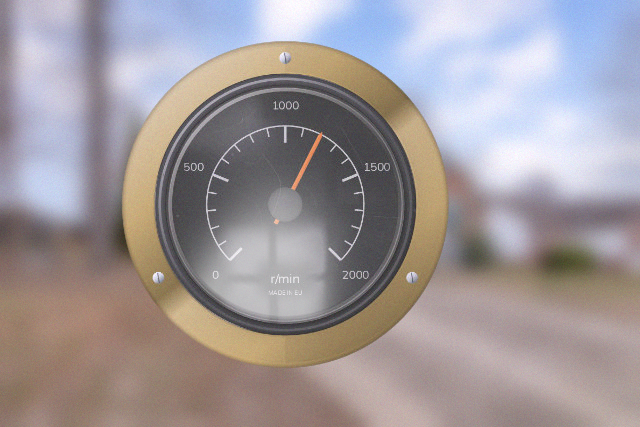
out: {"value": 1200, "unit": "rpm"}
